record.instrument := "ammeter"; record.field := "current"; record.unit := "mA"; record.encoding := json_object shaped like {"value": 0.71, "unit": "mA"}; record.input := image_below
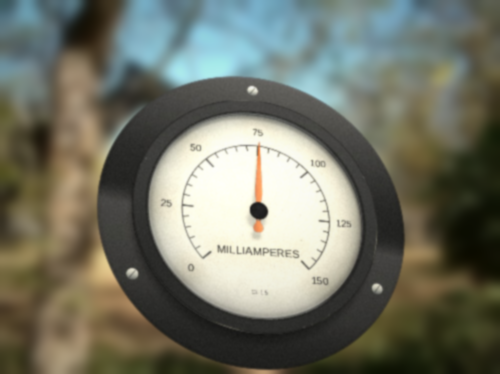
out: {"value": 75, "unit": "mA"}
